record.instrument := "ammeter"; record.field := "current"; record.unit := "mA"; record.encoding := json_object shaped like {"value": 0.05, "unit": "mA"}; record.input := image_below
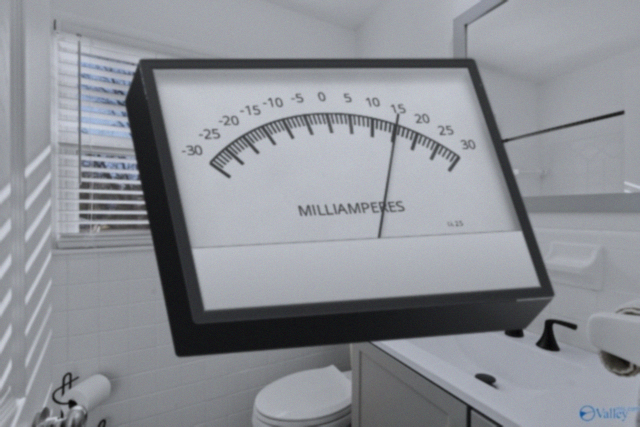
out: {"value": 15, "unit": "mA"}
